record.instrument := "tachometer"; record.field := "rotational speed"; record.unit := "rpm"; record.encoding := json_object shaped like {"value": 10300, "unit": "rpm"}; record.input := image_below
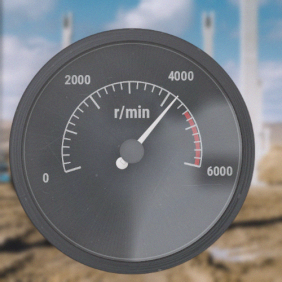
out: {"value": 4200, "unit": "rpm"}
